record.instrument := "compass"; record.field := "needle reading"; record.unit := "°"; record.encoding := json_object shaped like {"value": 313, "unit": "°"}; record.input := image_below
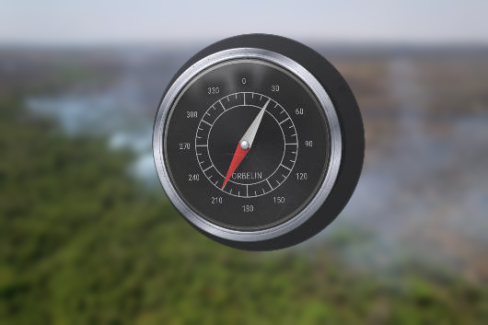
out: {"value": 210, "unit": "°"}
